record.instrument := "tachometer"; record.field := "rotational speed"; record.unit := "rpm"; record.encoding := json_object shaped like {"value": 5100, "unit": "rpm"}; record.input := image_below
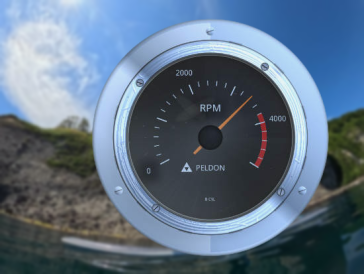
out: {"value": 3400, "unit": "rpm"}
